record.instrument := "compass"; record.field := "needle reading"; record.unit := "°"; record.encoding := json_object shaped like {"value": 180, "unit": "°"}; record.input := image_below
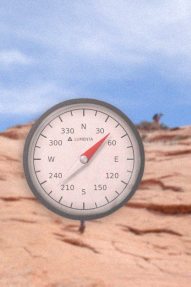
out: {"value": 45, "unit": "°"}
